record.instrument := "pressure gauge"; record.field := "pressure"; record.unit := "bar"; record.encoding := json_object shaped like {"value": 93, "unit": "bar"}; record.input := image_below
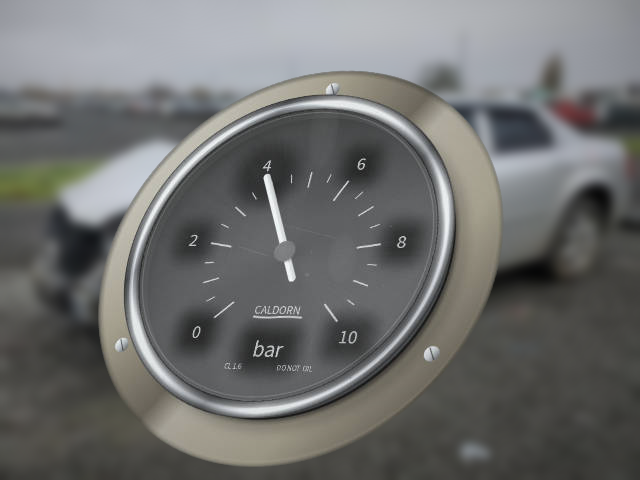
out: {"value": 4, "unit": "bar"}
